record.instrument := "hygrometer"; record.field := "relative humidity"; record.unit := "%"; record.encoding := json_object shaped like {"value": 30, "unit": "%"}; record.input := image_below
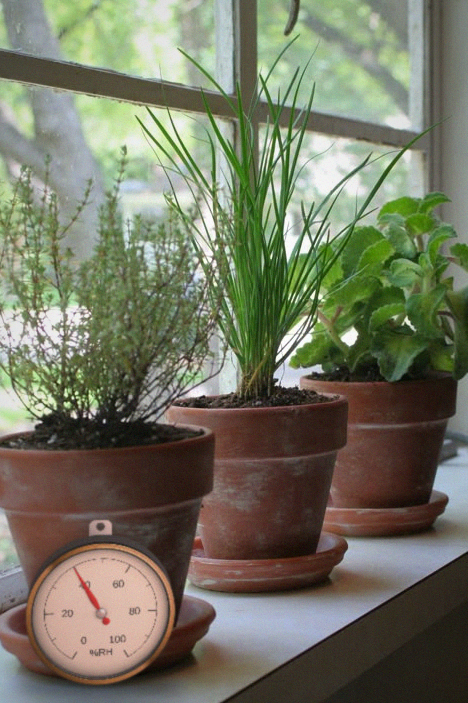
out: {"value": 40, "unit": "%"}
